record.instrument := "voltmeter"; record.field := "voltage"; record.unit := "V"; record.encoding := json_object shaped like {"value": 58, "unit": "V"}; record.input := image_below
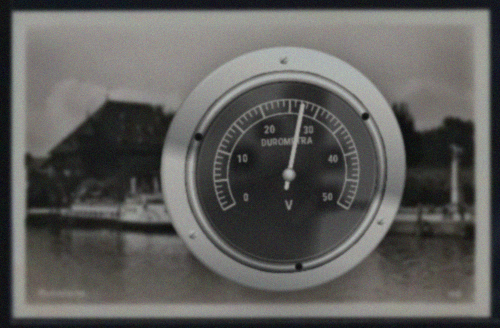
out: {"value": 27, "unit": "V"}
